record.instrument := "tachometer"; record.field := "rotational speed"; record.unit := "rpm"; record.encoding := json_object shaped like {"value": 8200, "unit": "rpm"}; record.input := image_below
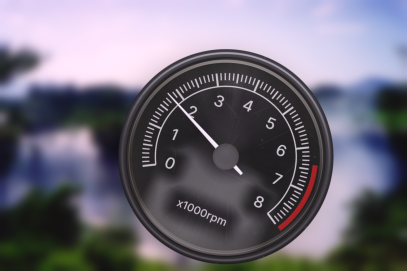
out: {"value": 1800, "unit": "rpm"}
